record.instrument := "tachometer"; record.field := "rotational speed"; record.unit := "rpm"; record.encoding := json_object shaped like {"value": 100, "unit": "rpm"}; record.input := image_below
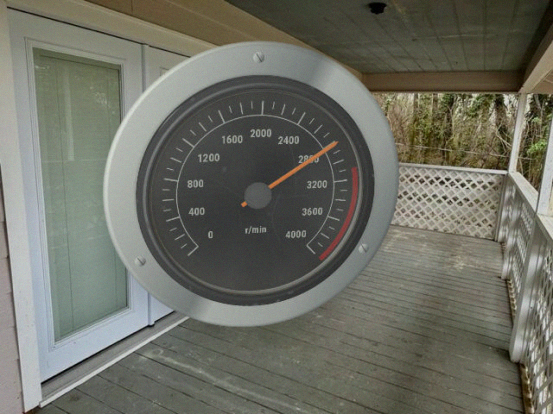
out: {"value": 2800, "unit": "rpm"}
